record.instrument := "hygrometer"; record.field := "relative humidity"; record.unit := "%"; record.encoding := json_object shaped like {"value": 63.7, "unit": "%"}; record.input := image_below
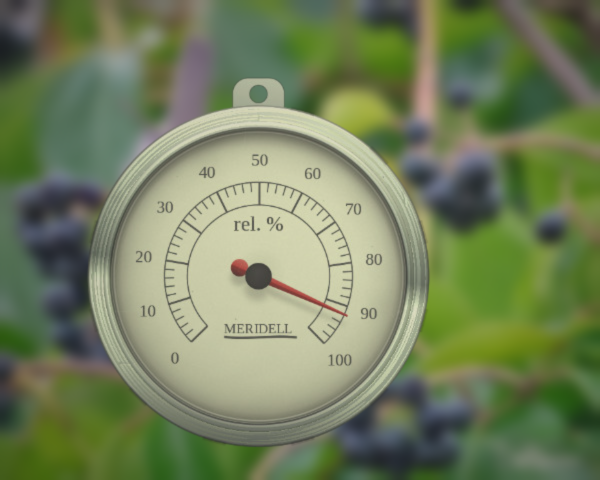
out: {"value": 92, "unit": "%"}
